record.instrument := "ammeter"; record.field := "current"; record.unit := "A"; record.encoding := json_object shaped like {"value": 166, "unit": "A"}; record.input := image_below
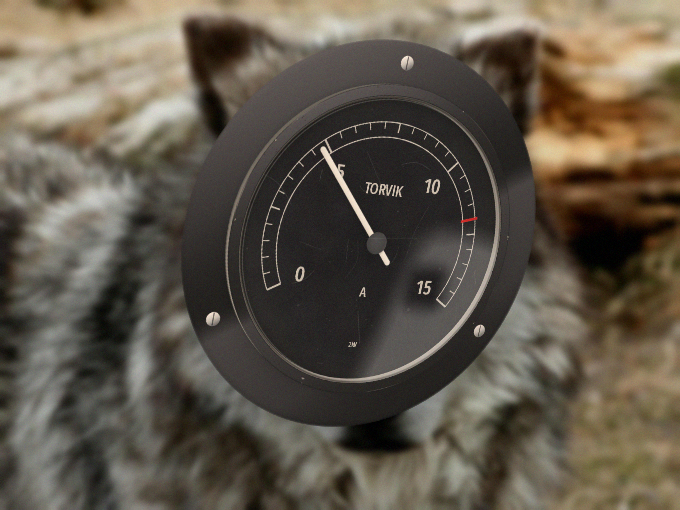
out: {"value": 4.75, "unit": "A"}
